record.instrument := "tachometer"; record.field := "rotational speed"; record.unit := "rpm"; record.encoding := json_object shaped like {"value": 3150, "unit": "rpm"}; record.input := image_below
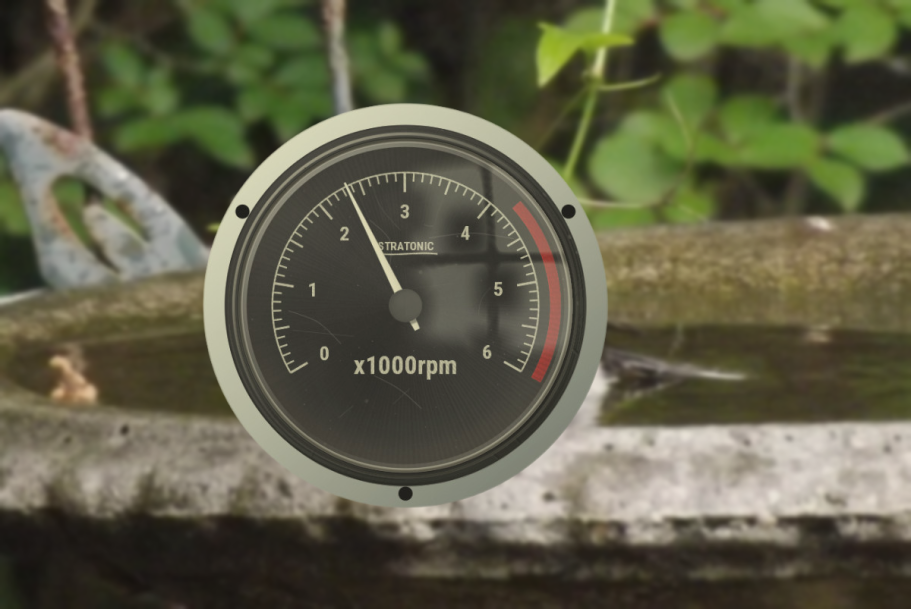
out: {"value": 2350, "unit": "rpm"}
